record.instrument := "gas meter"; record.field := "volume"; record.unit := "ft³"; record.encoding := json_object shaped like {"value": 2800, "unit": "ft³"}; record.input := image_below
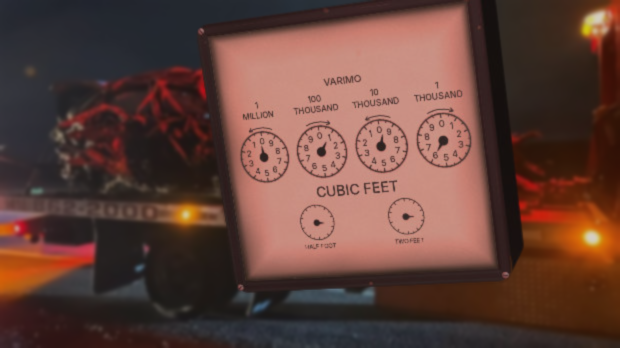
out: {"value": 9600, "unit": "ft³"}
